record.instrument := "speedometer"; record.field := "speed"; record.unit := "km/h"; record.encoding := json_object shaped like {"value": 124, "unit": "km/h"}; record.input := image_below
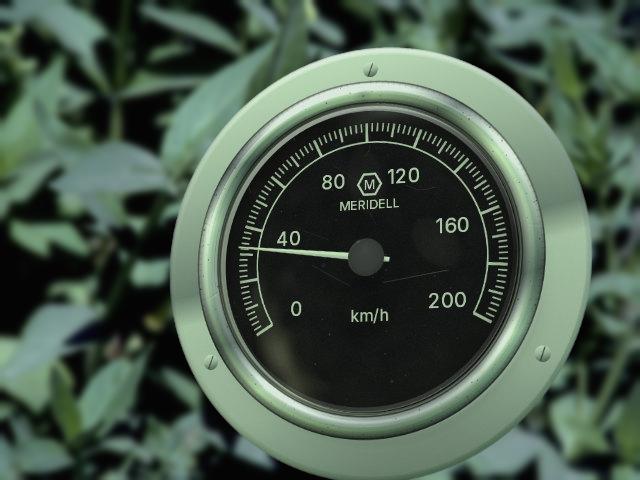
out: {"value": 32, "unit": "km/h"}
